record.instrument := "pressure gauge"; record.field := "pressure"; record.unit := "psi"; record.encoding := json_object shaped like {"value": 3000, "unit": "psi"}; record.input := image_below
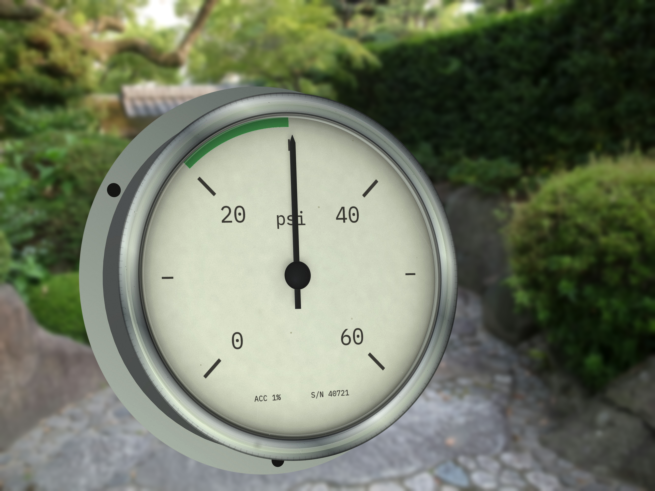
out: {"value": 30, "unit": "psi"}
